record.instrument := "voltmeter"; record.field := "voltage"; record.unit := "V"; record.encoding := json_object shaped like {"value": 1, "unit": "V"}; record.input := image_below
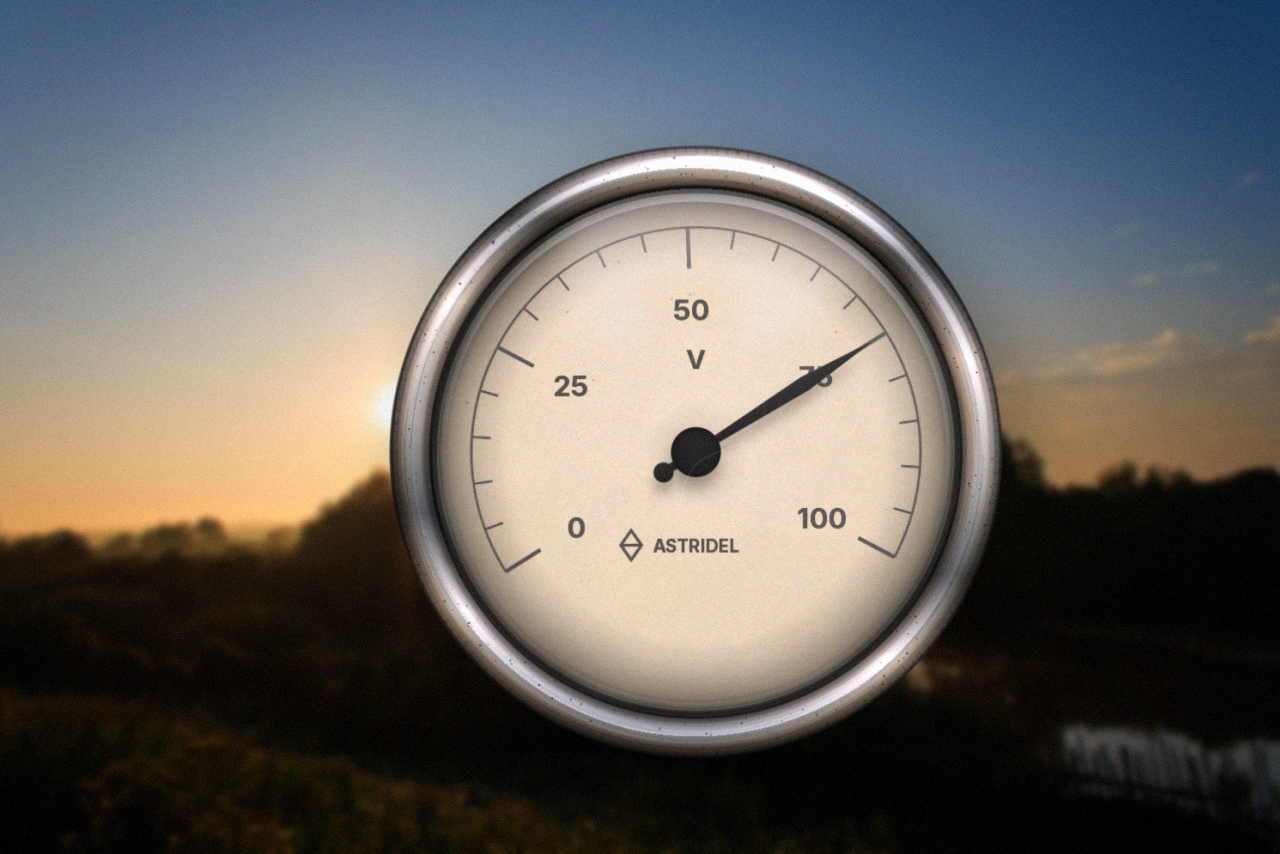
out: {"value": 75, "unit": "V"}
